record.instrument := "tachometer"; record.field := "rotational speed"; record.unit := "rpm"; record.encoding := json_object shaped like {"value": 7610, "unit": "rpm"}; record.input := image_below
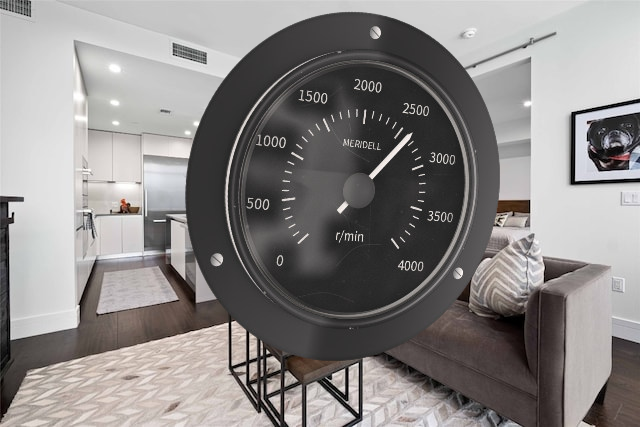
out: {"value": 2600, "unit": "rpm"}
